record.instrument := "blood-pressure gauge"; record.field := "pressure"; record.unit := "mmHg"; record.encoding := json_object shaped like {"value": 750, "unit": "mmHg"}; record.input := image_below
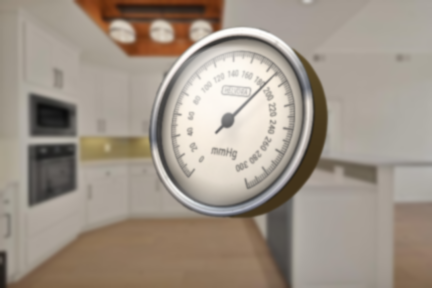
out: {"value": 190, "unit": "mmHg"}
